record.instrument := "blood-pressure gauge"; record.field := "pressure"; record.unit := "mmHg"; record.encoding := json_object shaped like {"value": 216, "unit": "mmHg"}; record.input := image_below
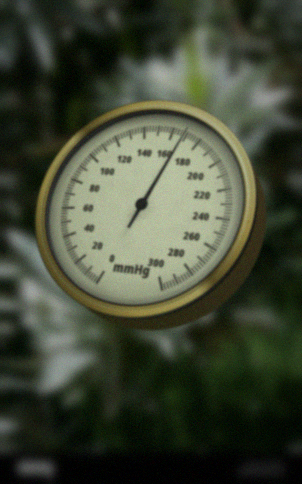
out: {"value": 170, "unit": "mmHg"}
